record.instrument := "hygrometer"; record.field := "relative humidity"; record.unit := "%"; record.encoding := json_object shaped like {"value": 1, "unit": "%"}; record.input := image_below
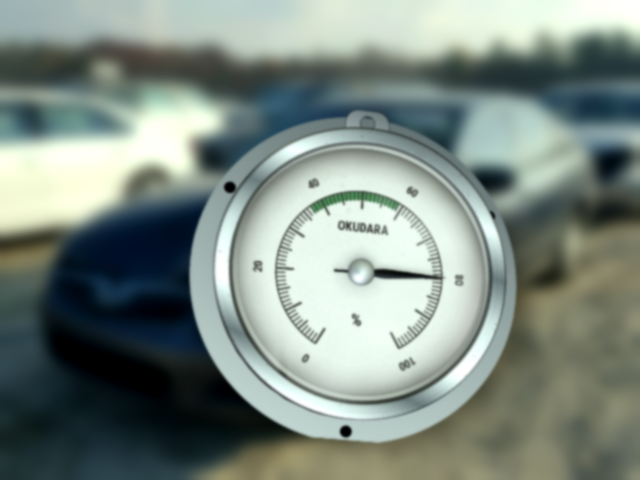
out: {"value": 80, "unit": "%"}
